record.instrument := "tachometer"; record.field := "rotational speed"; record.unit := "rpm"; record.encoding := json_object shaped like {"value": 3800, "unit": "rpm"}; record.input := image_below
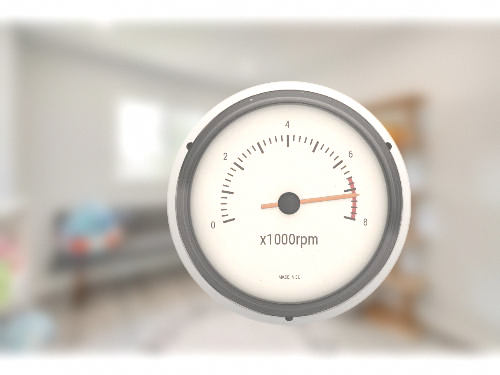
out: {"value": 7200, "unit": "rpm"}
